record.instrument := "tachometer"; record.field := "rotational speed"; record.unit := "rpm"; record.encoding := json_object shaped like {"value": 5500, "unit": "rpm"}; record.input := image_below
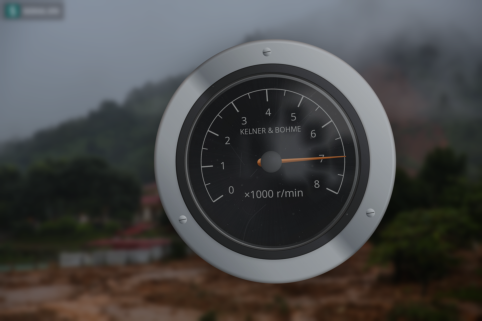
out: {"value": 7000, "unit": "rpm"}
